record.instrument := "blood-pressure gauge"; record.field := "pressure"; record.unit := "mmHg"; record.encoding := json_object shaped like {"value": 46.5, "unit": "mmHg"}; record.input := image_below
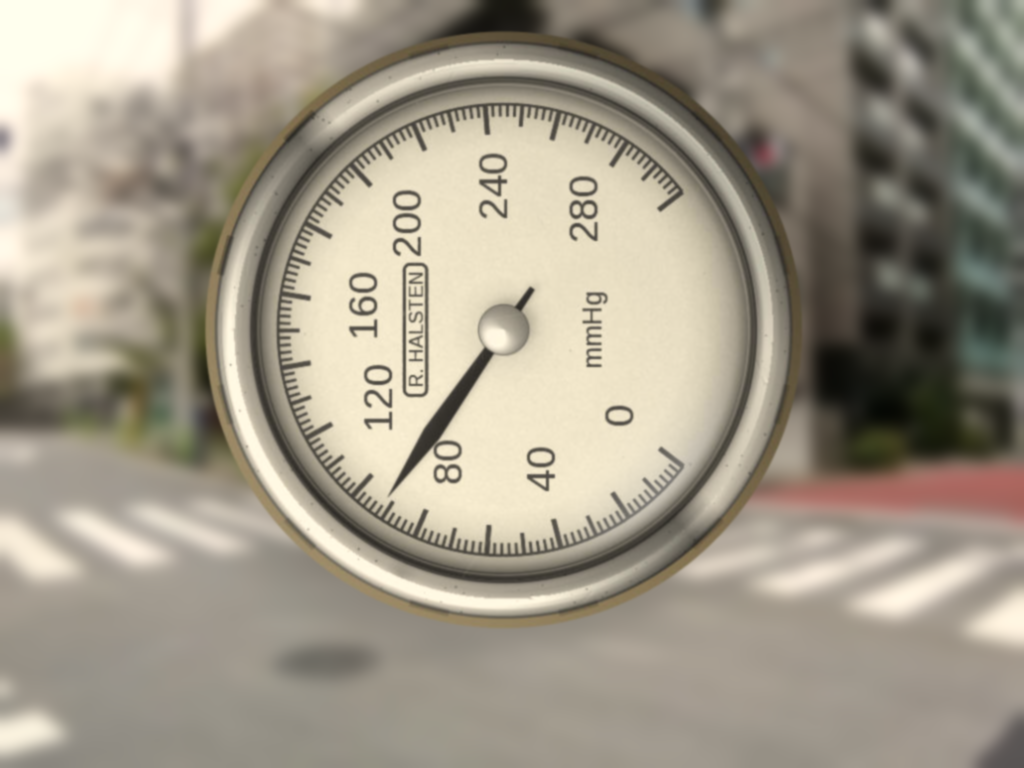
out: {"value": 92, "unit": "mmHg"}
